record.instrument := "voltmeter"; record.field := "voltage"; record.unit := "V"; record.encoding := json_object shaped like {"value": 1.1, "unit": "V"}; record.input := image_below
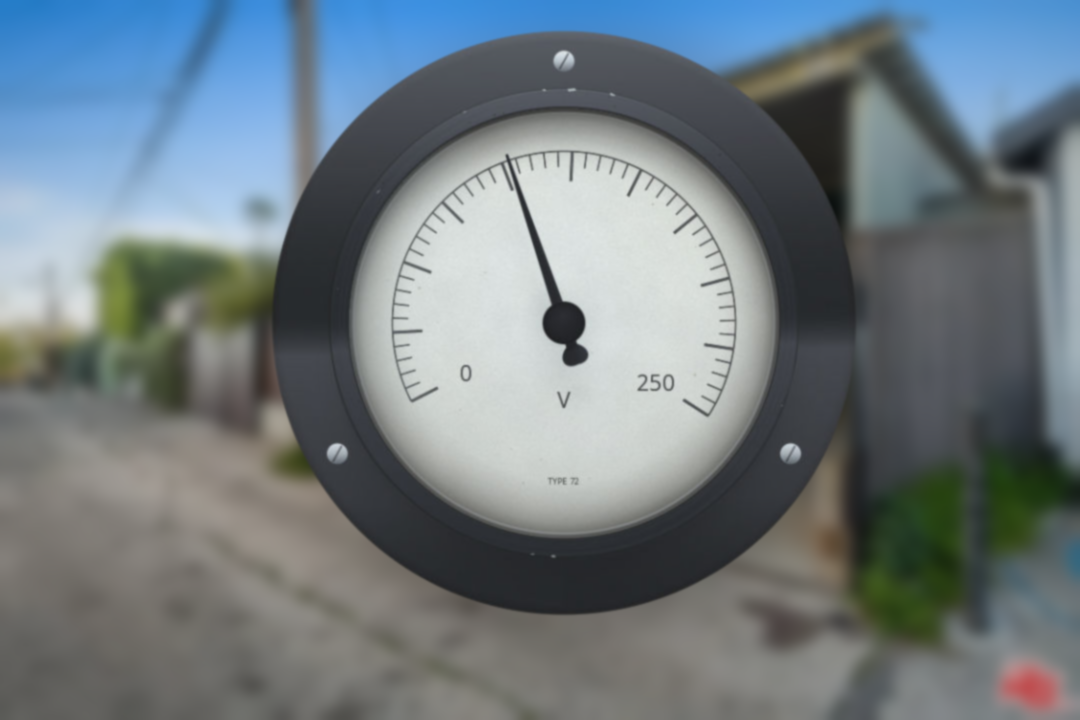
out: {"value": 102.5, "unit": "V"}
